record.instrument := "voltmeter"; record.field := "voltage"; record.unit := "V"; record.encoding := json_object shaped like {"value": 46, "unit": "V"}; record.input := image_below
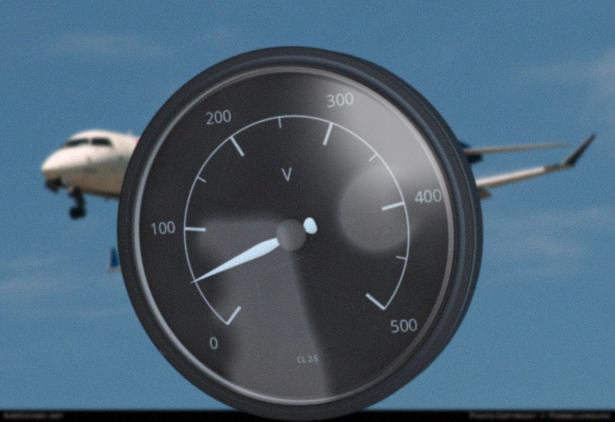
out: {"value": 50, "unit": "V"}
